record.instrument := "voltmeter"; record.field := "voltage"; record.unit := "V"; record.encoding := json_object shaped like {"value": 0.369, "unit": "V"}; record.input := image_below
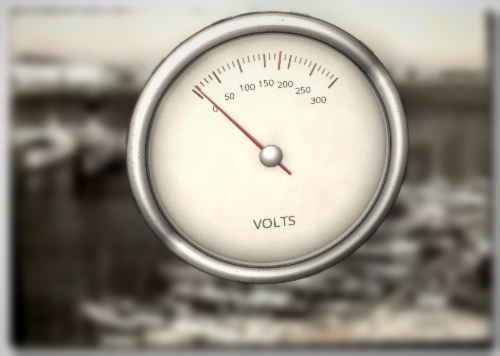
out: {"value": 10, "unit": "V"}
